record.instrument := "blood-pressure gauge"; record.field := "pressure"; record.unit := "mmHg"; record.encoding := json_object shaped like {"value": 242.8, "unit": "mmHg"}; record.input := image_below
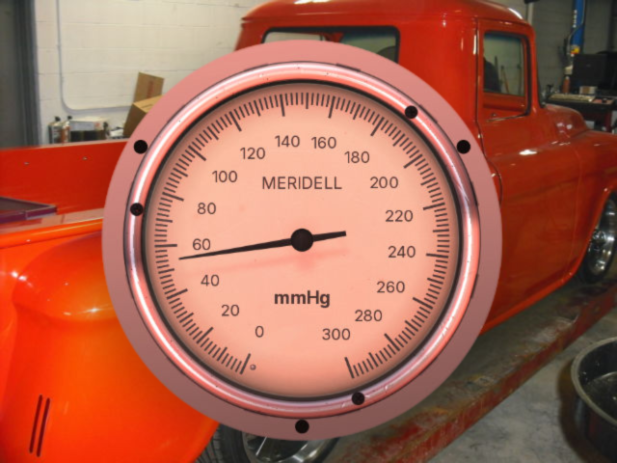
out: {"value": 54, "unit": "mmHg"}
